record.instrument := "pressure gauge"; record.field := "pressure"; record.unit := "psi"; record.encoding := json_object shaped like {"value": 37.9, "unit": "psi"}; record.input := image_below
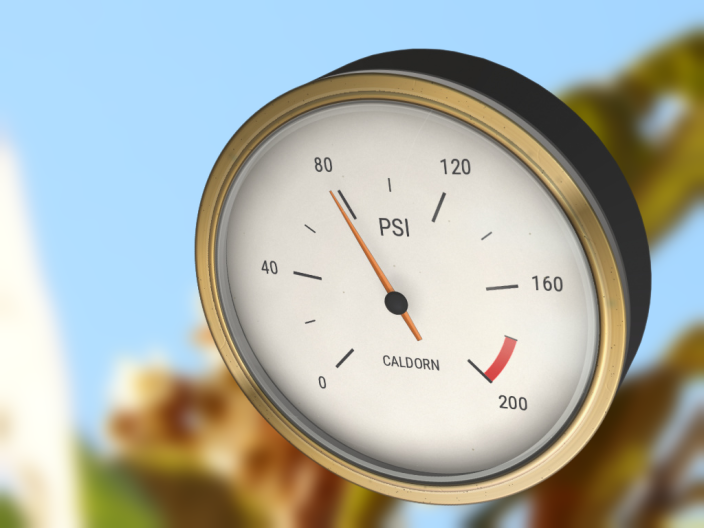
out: {"value": 80, "unit": "psi"}
